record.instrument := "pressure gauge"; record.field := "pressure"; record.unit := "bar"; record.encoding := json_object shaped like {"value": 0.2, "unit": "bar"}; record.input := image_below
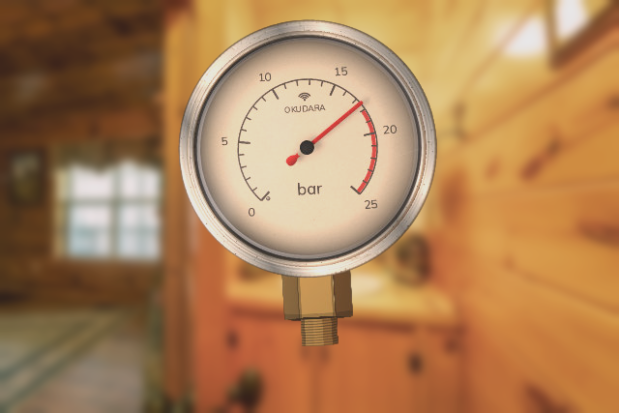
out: {"value": 17.5, "unit": "bar"}
